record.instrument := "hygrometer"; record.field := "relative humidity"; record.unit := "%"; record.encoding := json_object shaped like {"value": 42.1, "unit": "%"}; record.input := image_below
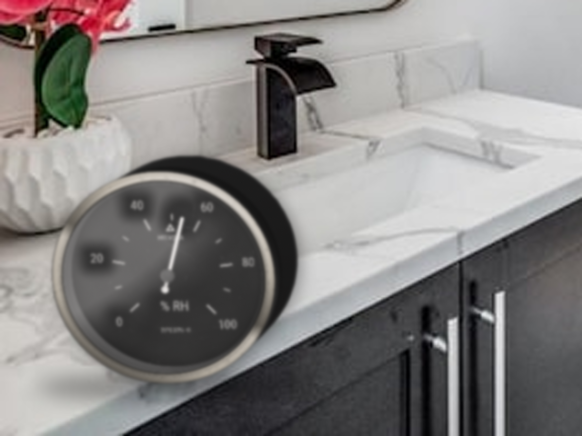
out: {"value": 55, "unit": "%"}
